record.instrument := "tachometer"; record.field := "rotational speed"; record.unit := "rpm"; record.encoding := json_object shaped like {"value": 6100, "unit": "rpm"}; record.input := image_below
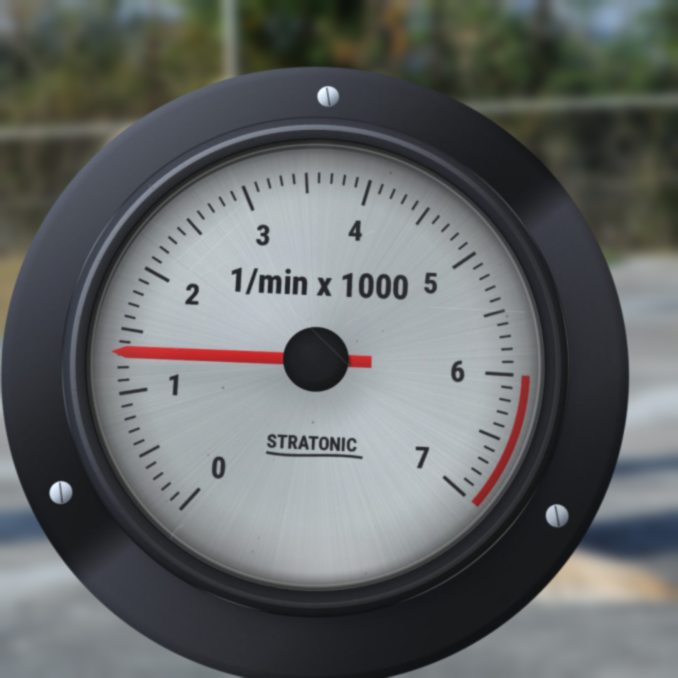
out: {"value": 1300, "unit": "rpm"}
